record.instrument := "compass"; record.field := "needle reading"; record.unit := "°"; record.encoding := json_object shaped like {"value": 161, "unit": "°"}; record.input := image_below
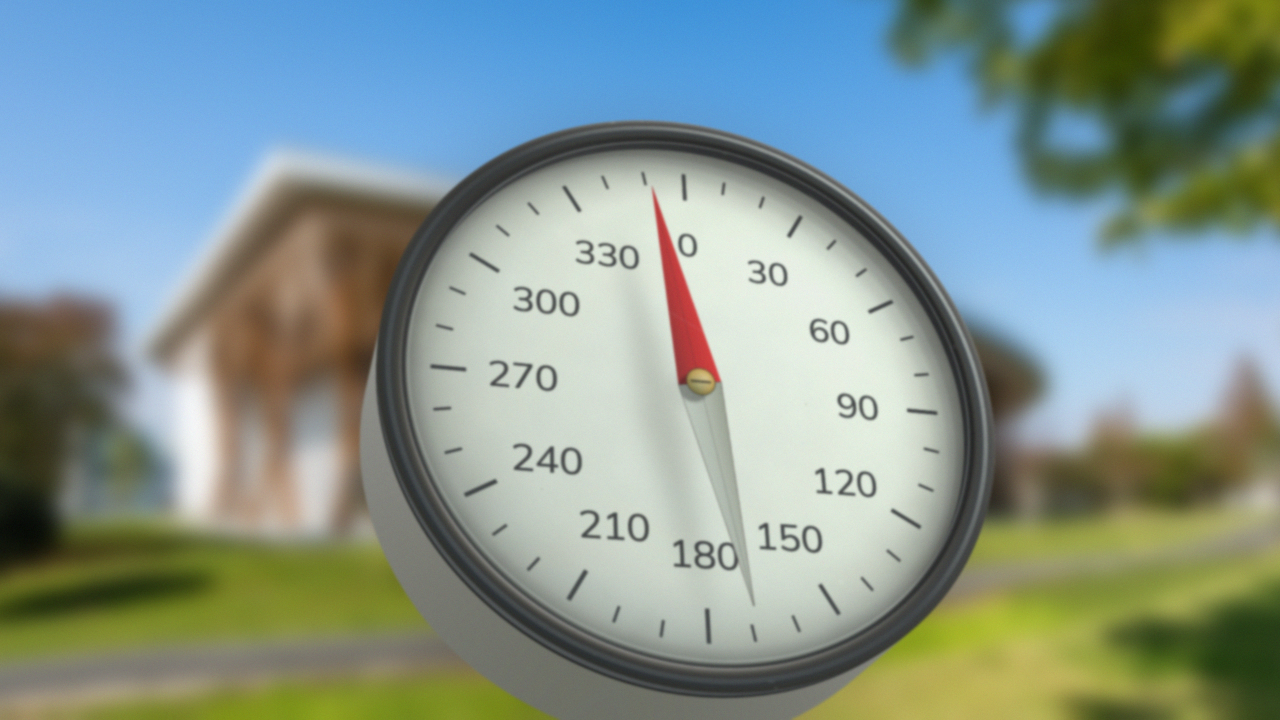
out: {"value": 350, "unit": "°"}
